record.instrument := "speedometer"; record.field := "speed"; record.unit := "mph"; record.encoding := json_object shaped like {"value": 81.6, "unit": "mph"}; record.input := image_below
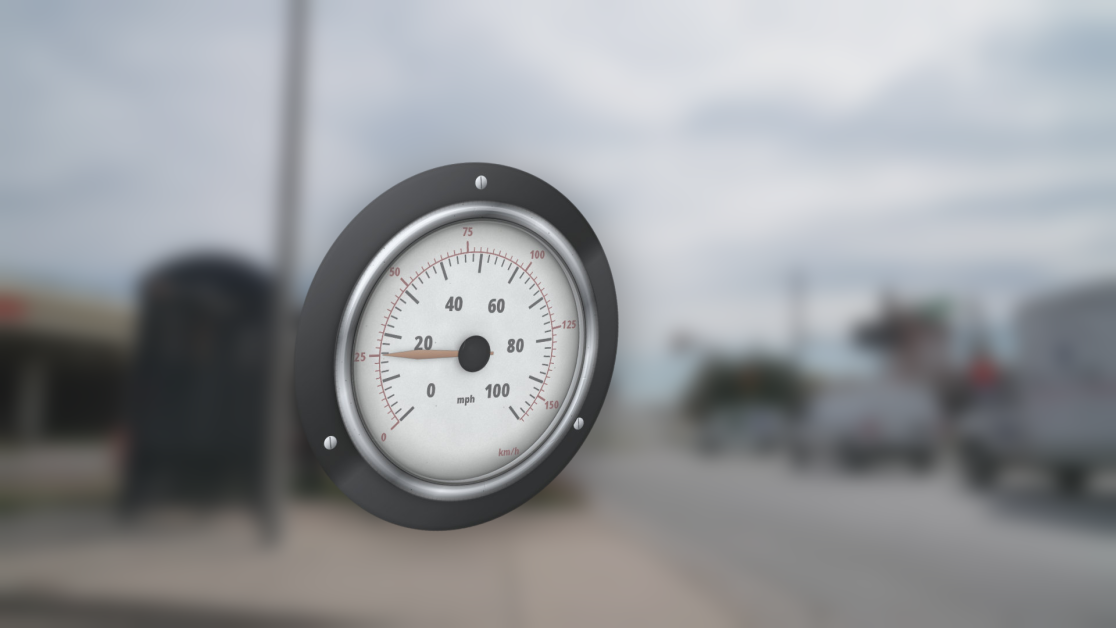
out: {"value": 16, "unit": "mph"}
